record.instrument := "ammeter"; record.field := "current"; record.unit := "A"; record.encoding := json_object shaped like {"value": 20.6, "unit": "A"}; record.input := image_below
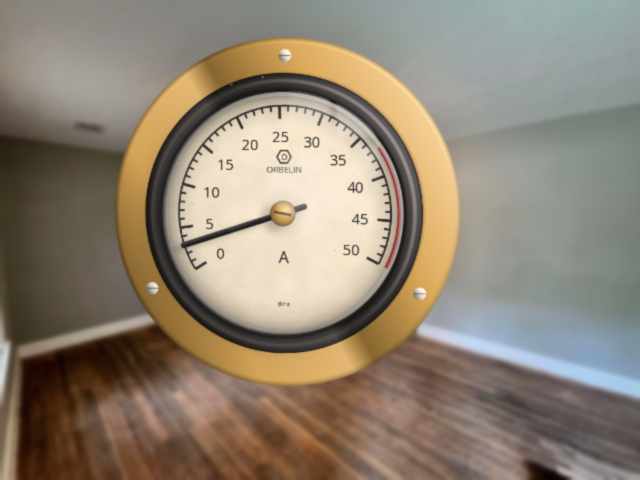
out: {"value": 3, "unit": "A"}
